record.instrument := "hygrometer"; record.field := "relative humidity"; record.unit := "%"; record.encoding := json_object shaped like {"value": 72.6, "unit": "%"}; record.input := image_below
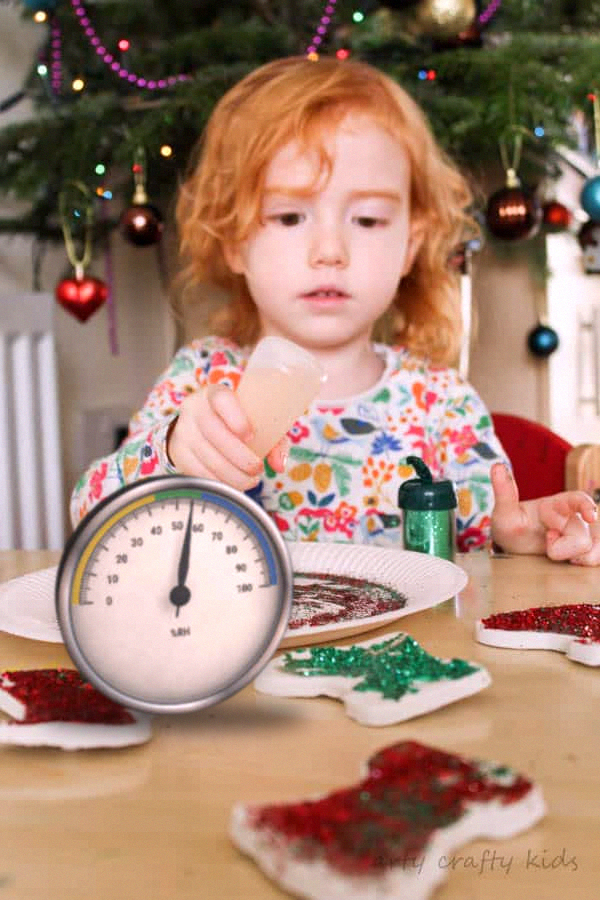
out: {"value": 55, "unit": "%"}
